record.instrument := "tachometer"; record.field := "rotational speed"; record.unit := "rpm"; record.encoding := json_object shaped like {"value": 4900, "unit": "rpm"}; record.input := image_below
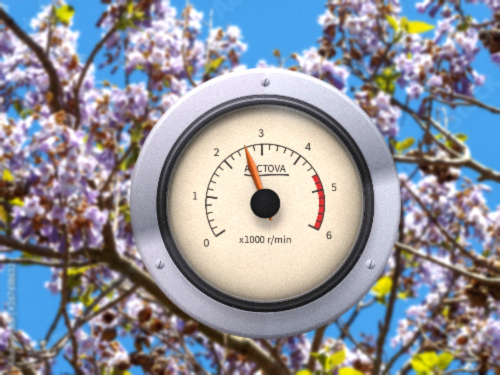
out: {"value": 2600, "unit": "rpm"}
